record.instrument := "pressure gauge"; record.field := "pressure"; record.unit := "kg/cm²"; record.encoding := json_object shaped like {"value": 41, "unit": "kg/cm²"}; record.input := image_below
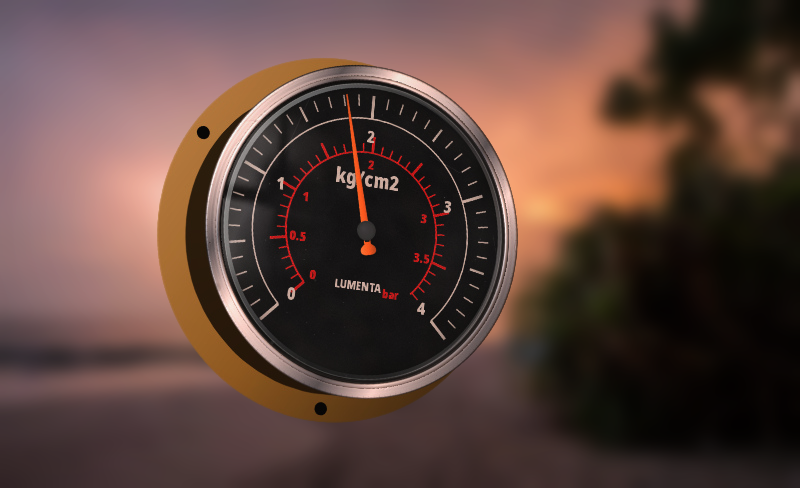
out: {"value": 1.8, "unit": "kg/cm²"}
